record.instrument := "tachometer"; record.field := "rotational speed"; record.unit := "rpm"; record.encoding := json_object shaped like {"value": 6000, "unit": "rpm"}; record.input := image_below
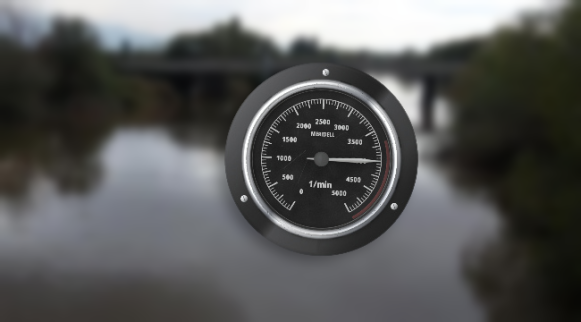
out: {"value": 4000, "unit": "rpm"}
